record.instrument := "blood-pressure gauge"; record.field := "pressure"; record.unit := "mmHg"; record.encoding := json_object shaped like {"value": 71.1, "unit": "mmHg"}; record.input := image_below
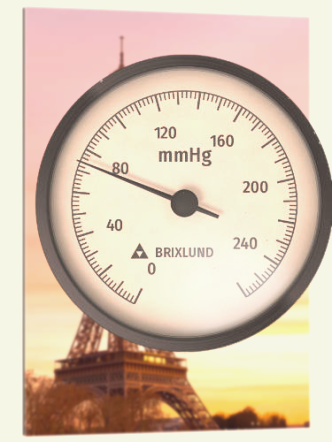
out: {"value": 74, "unit": "mmHg"}
